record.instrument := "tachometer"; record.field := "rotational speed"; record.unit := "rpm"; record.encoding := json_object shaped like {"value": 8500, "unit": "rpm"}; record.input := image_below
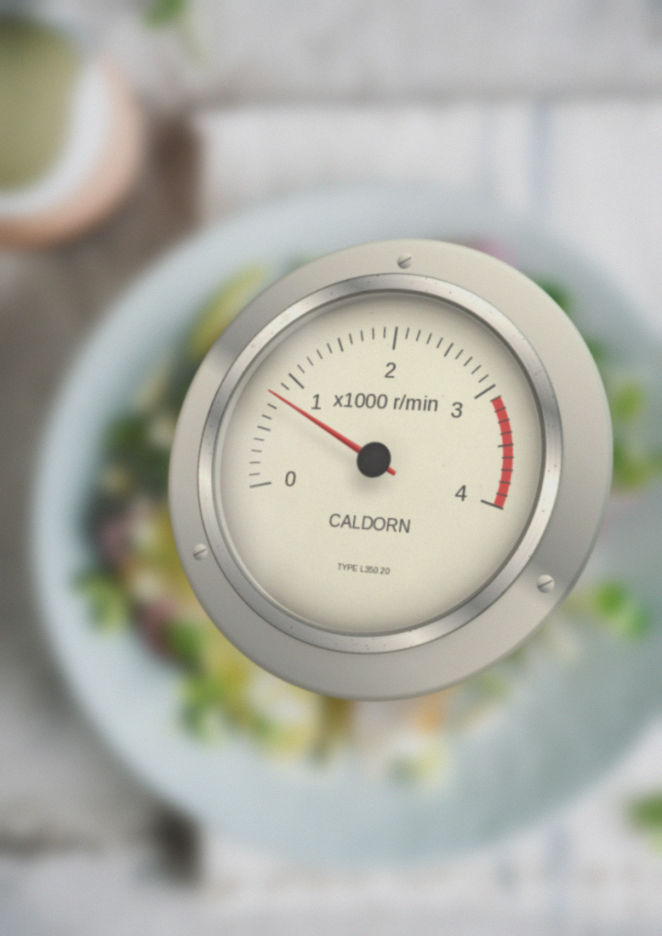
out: {"value": 800, "unit": "rpm"}
